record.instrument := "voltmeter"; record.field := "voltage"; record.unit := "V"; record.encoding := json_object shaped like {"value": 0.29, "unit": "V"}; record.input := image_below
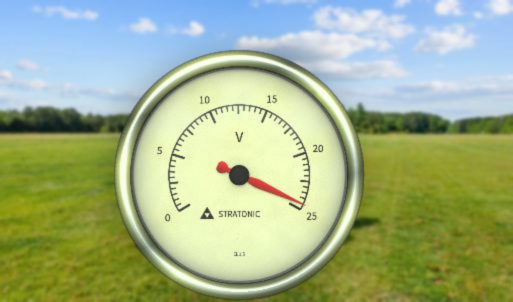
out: {"value": 24.5, "unit": "V"}
